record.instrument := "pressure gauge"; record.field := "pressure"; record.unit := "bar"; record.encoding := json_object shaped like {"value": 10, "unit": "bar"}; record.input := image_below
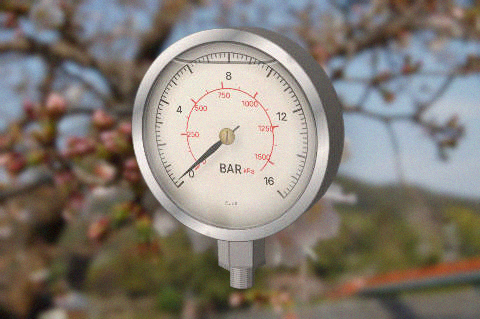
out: {"value": 0.2, "unit": "bar"}
